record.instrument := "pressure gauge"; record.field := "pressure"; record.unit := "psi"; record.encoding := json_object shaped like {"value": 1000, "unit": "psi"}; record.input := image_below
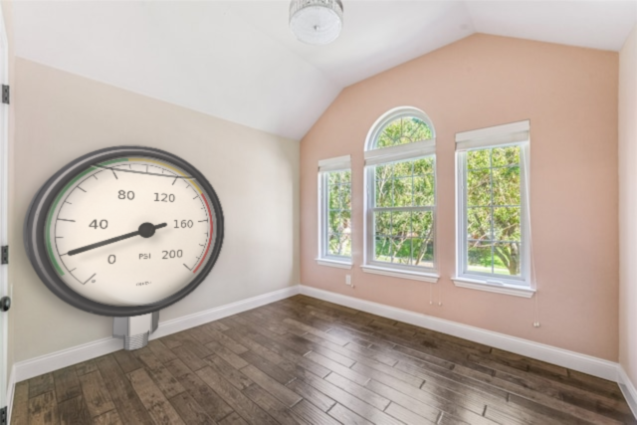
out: {"value": 20, "unit": "psi"}
